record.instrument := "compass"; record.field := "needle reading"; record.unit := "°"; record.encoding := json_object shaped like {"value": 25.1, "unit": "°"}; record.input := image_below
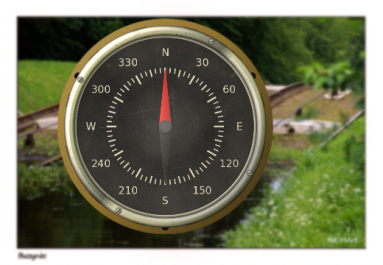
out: {"value": 0, "unit": "°"}
